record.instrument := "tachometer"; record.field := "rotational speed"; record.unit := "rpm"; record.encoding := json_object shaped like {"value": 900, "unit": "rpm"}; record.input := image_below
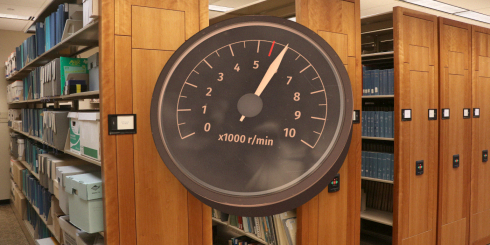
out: {"value": 6000, "unit": "rpm"}
